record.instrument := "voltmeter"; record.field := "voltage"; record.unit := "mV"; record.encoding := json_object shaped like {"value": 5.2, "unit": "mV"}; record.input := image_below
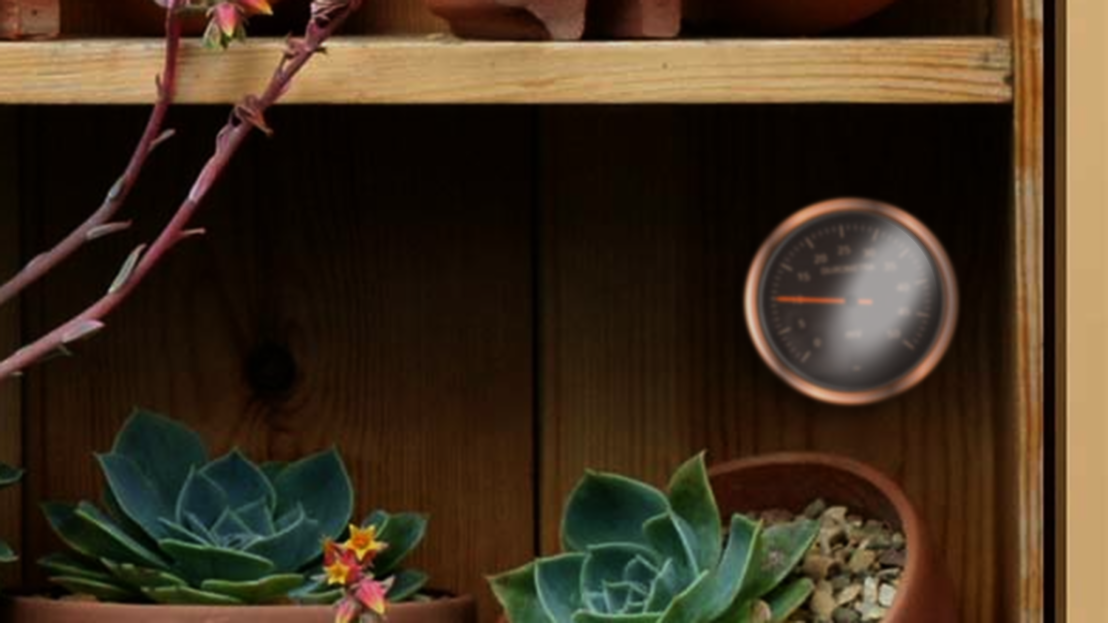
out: {"value": 10, "unit": "mV"}
